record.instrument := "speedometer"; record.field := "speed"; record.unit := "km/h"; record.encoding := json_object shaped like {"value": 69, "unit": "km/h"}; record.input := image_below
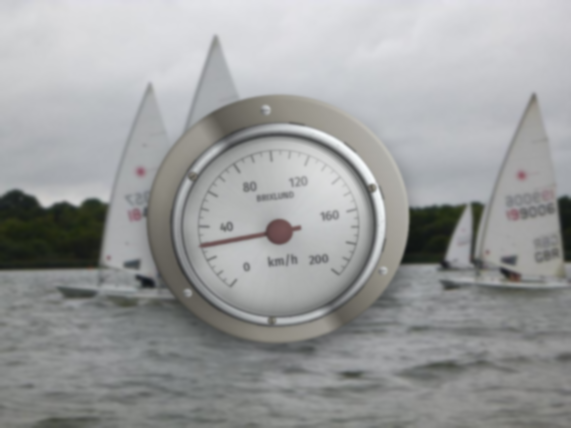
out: {"value": 30, "unit": "km/h"}
